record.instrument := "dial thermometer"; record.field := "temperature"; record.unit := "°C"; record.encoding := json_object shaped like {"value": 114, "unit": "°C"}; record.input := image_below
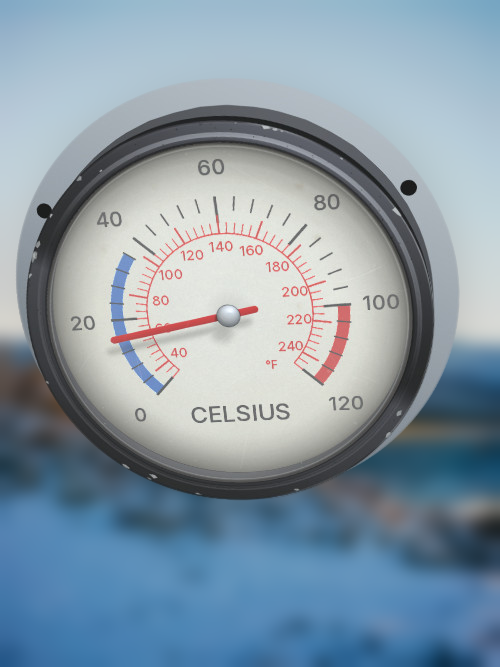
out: {"value": 16, "unit": "°C"}
